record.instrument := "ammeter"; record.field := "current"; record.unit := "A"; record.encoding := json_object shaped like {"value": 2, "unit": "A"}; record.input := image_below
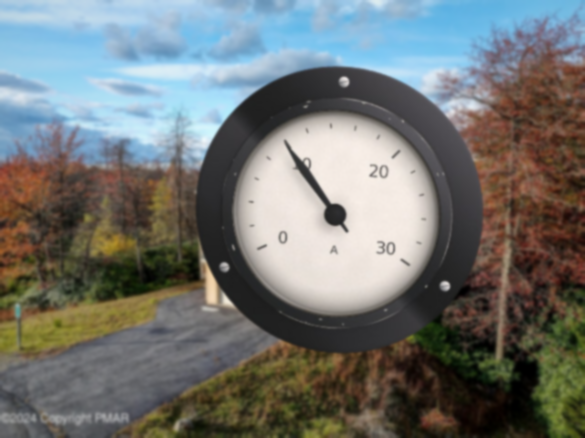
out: {"value": 10, "unit": "A"}
